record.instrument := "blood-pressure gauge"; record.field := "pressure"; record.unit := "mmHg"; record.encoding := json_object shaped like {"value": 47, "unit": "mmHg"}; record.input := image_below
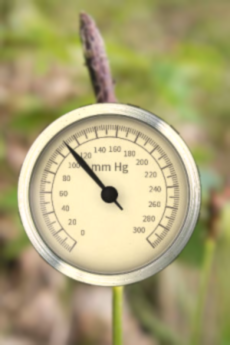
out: {"value": 110, "unit": "mmHg"}
